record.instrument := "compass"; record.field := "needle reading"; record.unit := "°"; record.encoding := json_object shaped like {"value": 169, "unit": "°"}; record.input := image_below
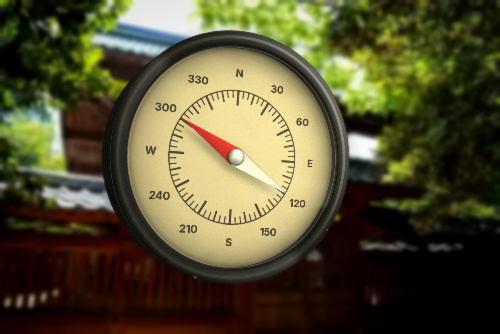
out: {"value": 300, "unit": "°"}
